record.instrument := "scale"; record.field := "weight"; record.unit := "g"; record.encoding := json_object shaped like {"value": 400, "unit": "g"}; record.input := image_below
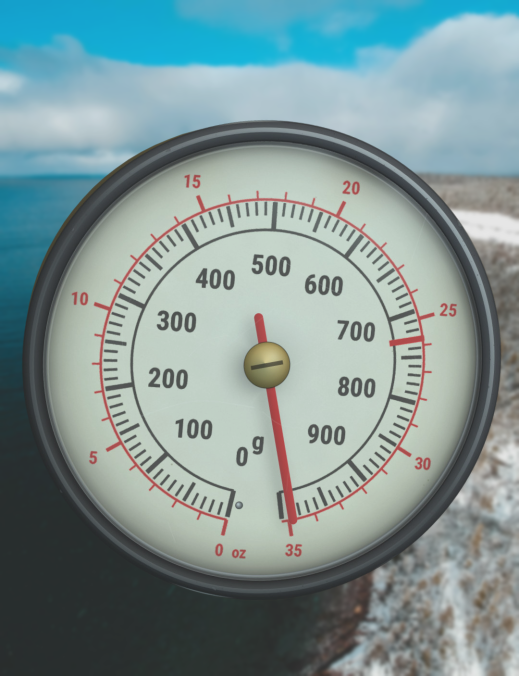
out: {"value": 990, "unit": "g"}
